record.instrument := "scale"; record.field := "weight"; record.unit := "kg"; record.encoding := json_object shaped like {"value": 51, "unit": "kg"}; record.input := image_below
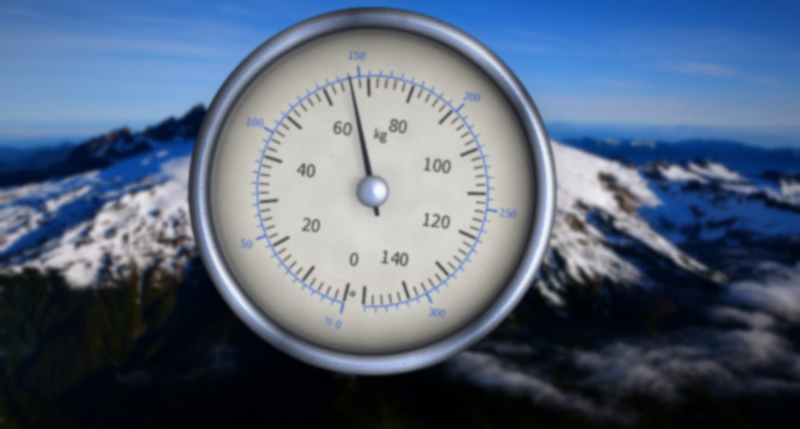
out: {"value": 66, "unit": "kg"}
